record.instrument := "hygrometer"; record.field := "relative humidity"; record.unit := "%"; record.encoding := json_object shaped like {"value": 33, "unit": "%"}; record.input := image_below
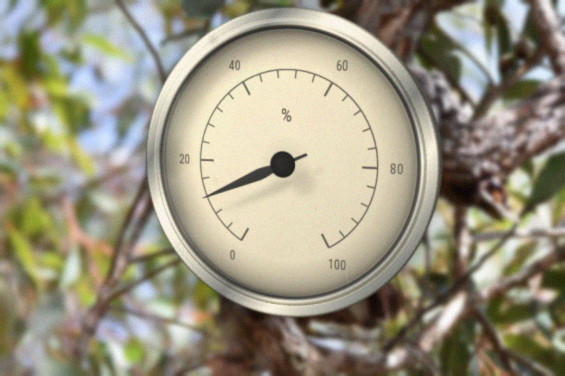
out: {"value": 12, "unit": "%"}
